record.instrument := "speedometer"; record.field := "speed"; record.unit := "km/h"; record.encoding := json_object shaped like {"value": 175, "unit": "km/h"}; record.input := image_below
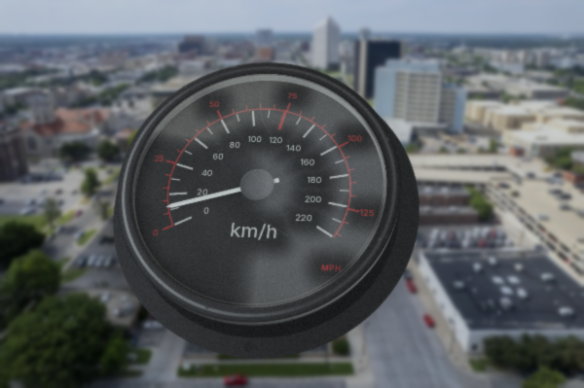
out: {"value": 10, "unit": "km/h"}
